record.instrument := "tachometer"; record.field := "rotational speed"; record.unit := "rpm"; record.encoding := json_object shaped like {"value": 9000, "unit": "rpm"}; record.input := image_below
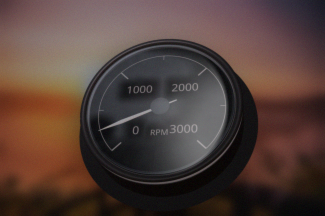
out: {"value": 250, "unit": "rpm"}
